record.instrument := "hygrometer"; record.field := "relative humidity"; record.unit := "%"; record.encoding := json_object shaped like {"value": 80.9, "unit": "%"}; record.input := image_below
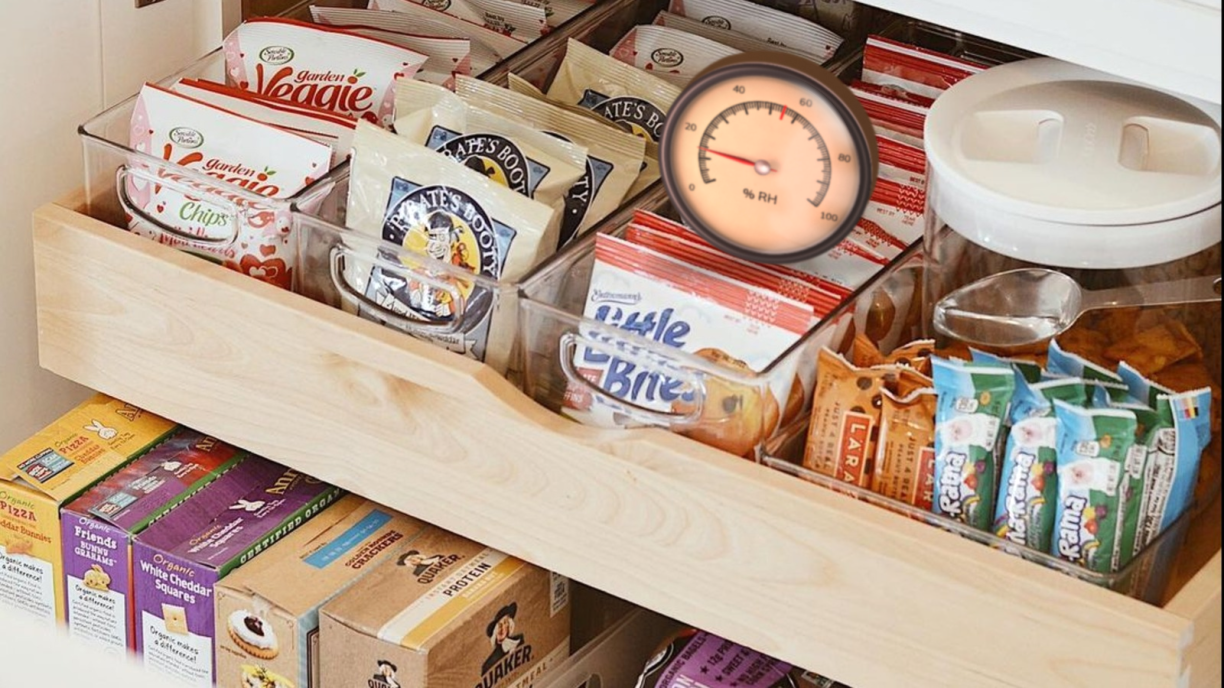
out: {"value": 15, "unit": "%"}
